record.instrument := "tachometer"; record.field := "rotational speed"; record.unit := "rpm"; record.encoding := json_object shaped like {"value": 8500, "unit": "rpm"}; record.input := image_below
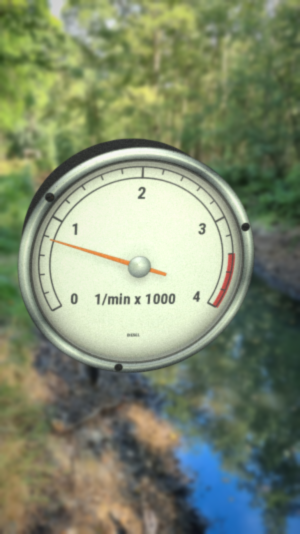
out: {"value": 800, "unit": "rpm"}
